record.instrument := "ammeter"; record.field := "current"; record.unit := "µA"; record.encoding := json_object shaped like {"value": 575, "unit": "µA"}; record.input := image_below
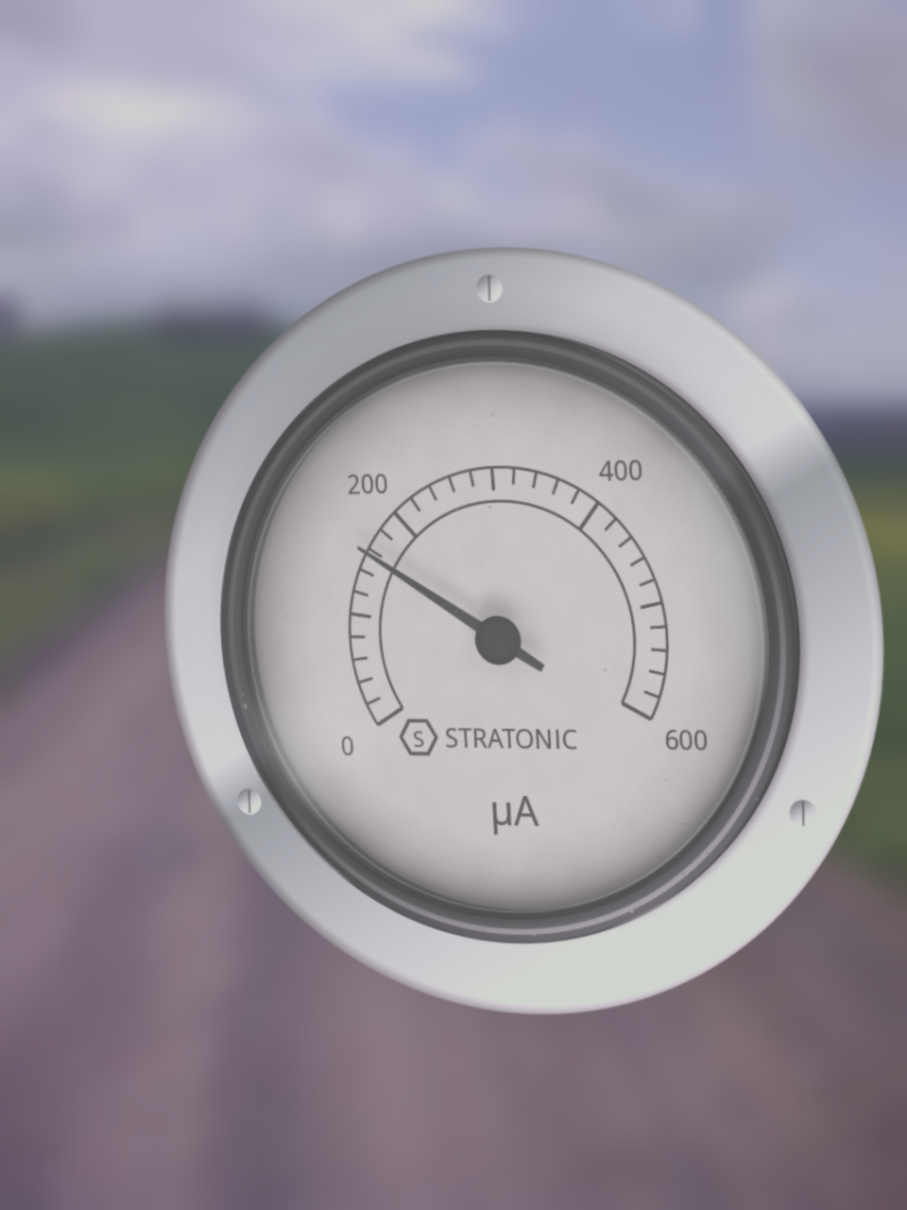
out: {"value": 160, "unit": "µA"}
